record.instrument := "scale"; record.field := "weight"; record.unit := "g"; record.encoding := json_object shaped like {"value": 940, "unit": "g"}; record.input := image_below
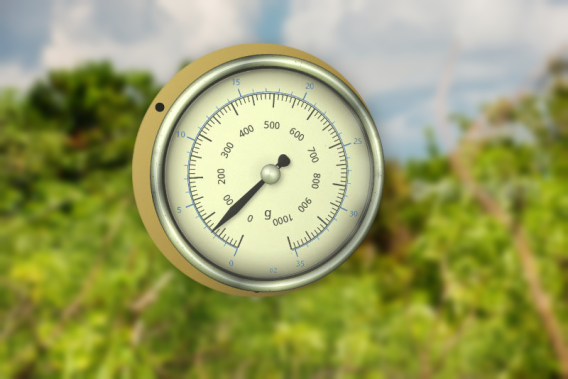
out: {"value": 70, "unit": "g"}
